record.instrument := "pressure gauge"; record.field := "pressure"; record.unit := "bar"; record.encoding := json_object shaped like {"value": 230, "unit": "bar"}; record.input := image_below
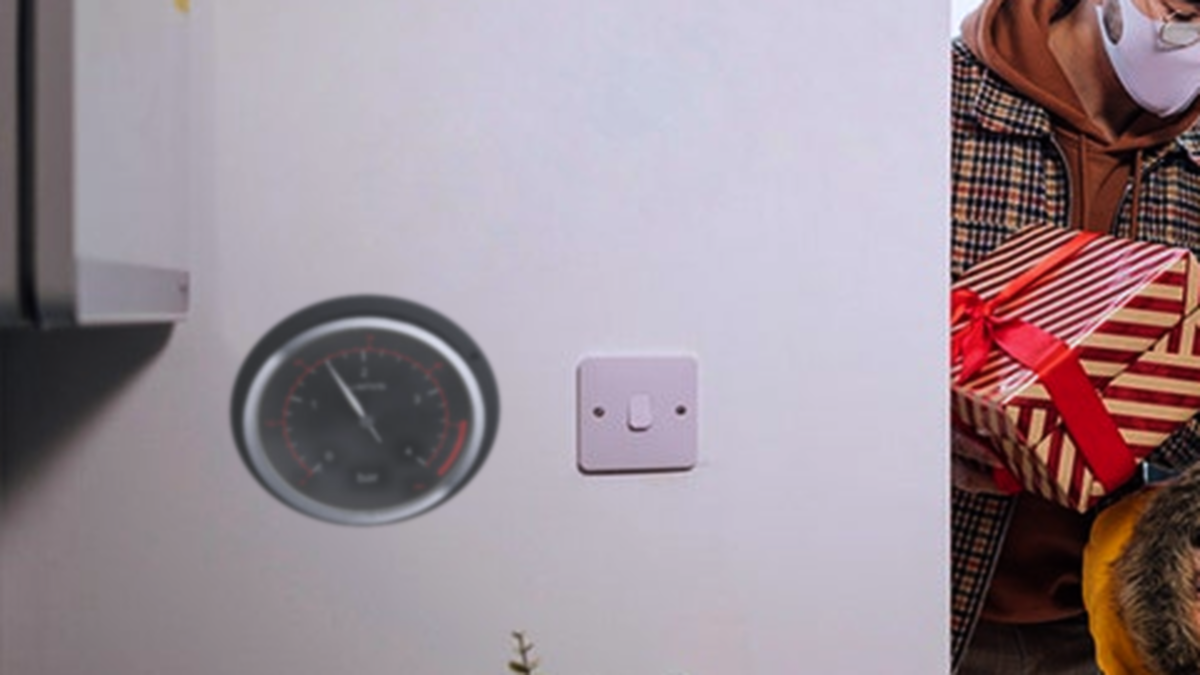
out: {"value": 1.6, "unit": "bar"}
